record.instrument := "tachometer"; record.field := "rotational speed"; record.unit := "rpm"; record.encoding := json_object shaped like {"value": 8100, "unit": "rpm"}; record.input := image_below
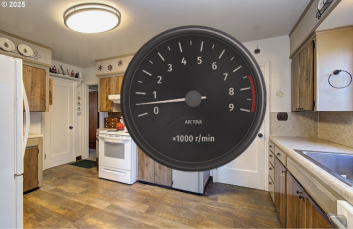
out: {"value": 500, "unit": "rpm"}
